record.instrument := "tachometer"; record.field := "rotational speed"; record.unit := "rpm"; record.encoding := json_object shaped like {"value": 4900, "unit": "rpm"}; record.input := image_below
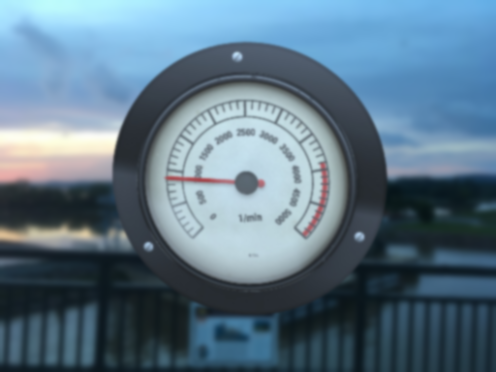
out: {"value": 900, "unit": "rpm"}
